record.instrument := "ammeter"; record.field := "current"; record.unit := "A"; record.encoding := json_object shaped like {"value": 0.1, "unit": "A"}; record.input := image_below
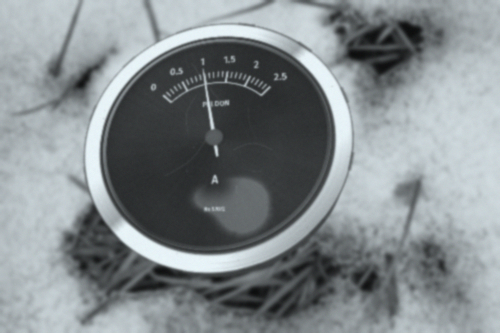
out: {"value": 1, "unit": "A"}
